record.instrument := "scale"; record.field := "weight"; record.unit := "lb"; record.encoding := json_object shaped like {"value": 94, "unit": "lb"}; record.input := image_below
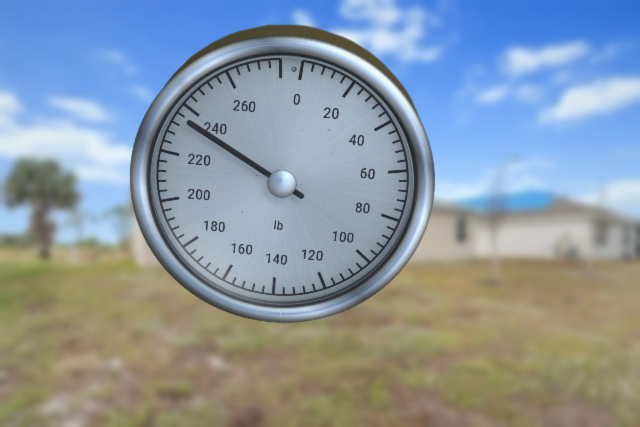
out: {"value": 236, "unit": "lb"}
